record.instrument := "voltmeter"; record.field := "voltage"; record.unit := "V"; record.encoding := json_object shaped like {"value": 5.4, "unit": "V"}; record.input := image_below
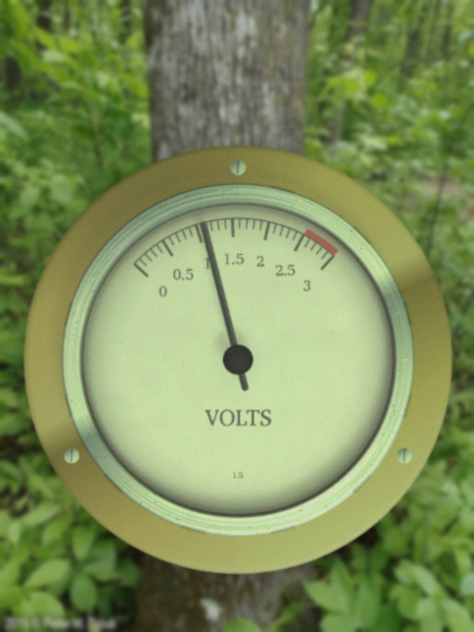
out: {"value": 1.1, "unit": "V"}
